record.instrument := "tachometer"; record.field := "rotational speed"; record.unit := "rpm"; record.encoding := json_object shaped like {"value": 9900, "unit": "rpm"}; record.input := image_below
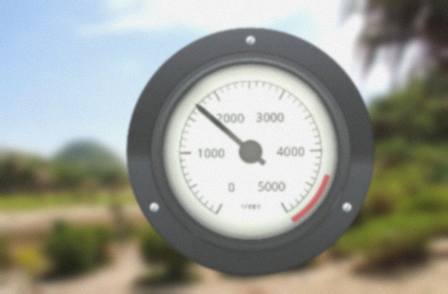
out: {"value": 1700, "unit": "rpm"}
